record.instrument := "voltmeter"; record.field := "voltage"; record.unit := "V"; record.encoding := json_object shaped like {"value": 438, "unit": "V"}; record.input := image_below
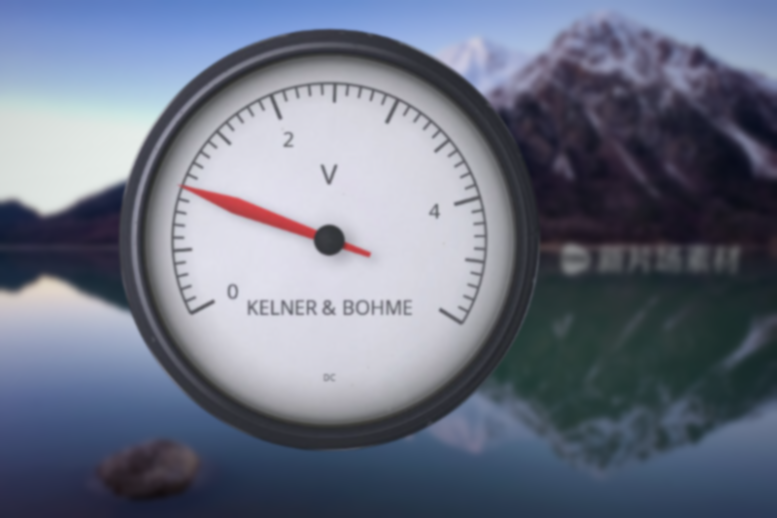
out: {"value": 1, "unit": "V"}
